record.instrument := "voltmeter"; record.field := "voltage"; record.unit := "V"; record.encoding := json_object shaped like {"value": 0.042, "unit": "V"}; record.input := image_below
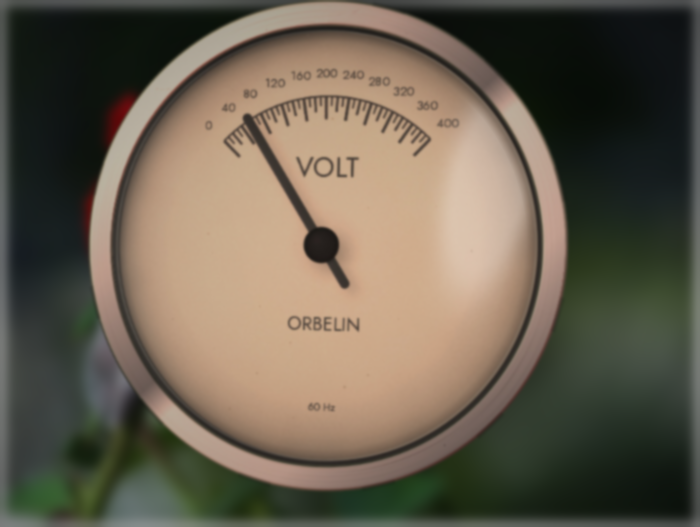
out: {"value": 60, "unit": "V"}
